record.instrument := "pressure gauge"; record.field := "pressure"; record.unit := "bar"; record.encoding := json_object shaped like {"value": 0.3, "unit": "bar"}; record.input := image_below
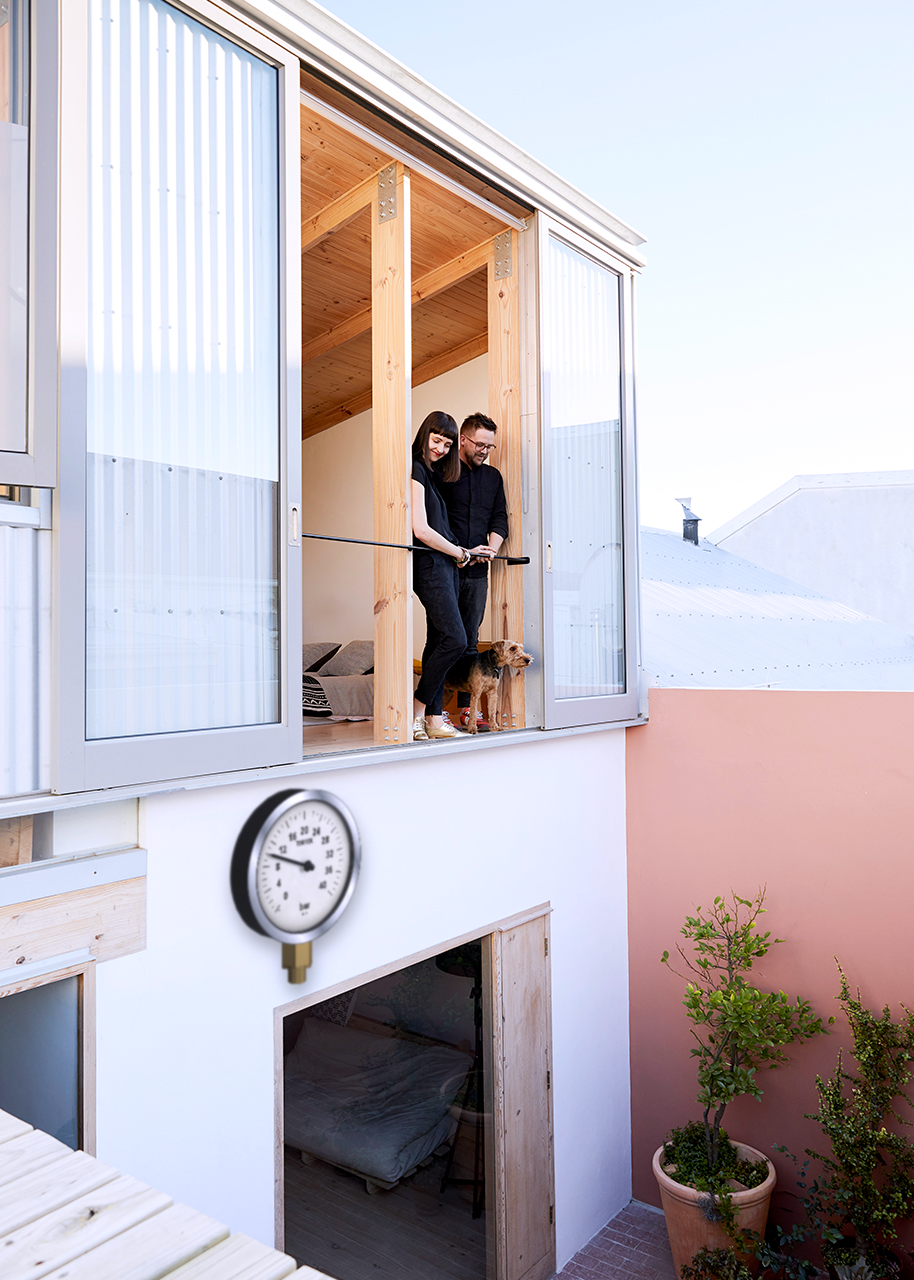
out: {"value": 10, "unit": "bar"}
